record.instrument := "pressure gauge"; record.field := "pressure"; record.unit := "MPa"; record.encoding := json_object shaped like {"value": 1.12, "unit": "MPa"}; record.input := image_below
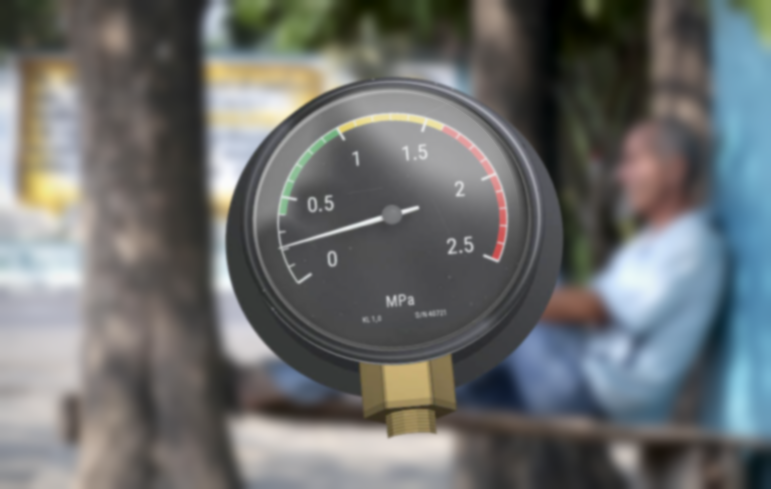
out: {"value": 0.2, "unit": "MPa"}
